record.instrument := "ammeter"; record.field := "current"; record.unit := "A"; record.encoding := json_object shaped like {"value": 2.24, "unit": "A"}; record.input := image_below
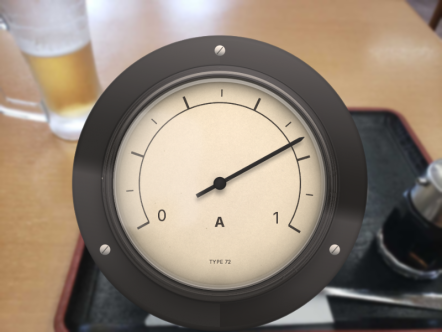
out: {"value": 0.75, "unit": "A"}
